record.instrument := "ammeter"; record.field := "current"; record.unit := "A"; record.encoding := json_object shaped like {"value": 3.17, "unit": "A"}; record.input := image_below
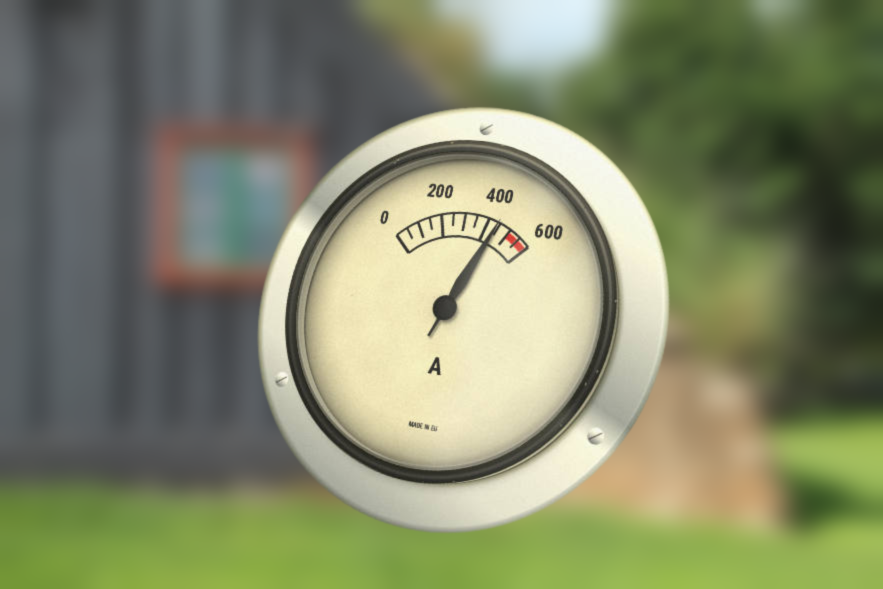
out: {"value": 450, "unit": "A"}
